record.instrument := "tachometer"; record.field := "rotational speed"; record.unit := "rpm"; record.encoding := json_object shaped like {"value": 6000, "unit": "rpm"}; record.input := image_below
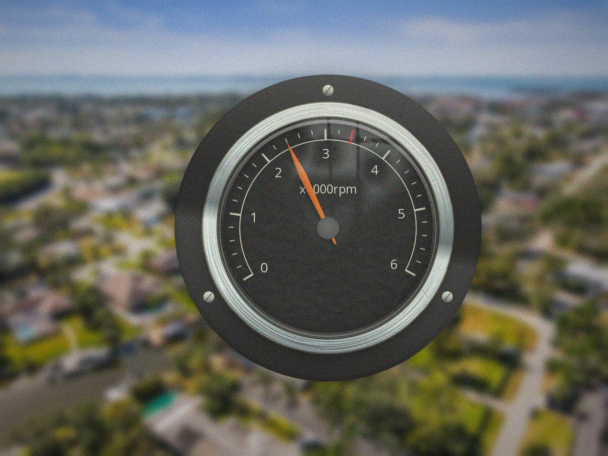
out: {"value": 2400, "unit": "rpm"}
